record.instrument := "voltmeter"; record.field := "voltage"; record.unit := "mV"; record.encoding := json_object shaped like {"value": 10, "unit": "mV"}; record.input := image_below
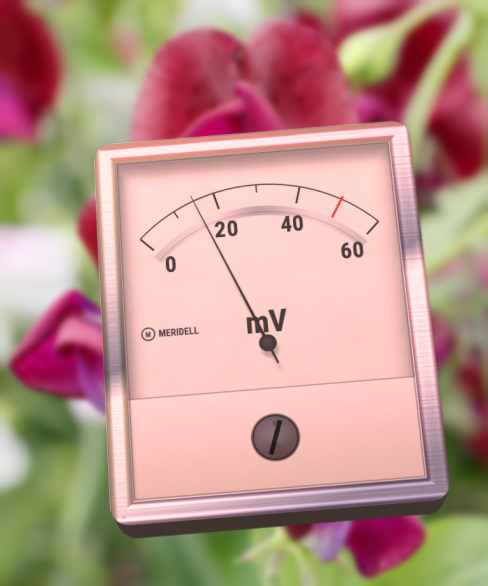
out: {"value": 15, "unit": "mV"}
